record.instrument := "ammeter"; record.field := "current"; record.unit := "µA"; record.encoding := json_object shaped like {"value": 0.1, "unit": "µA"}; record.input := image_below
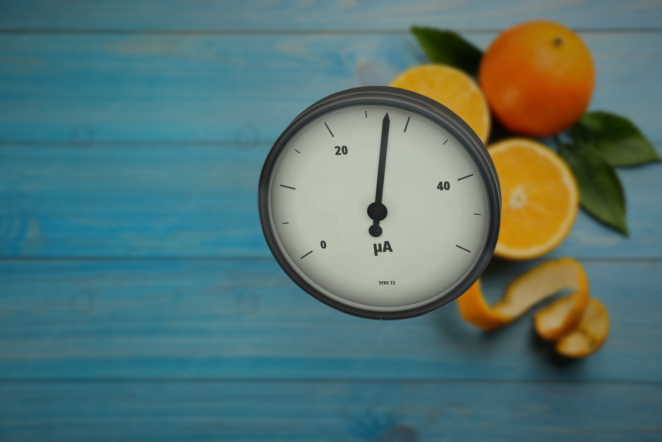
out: {"value": 27.5, "unit": "µA"}
